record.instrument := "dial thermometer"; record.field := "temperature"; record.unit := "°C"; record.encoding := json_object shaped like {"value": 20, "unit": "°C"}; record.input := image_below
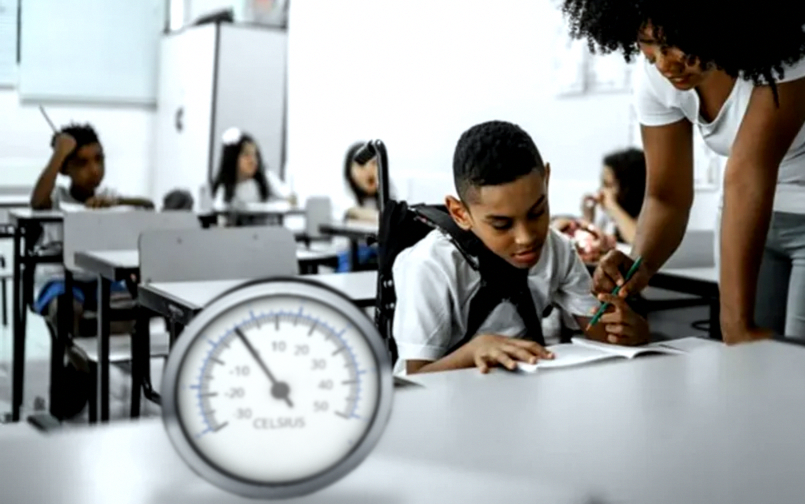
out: {"value": 0, "unit": "°C"}
